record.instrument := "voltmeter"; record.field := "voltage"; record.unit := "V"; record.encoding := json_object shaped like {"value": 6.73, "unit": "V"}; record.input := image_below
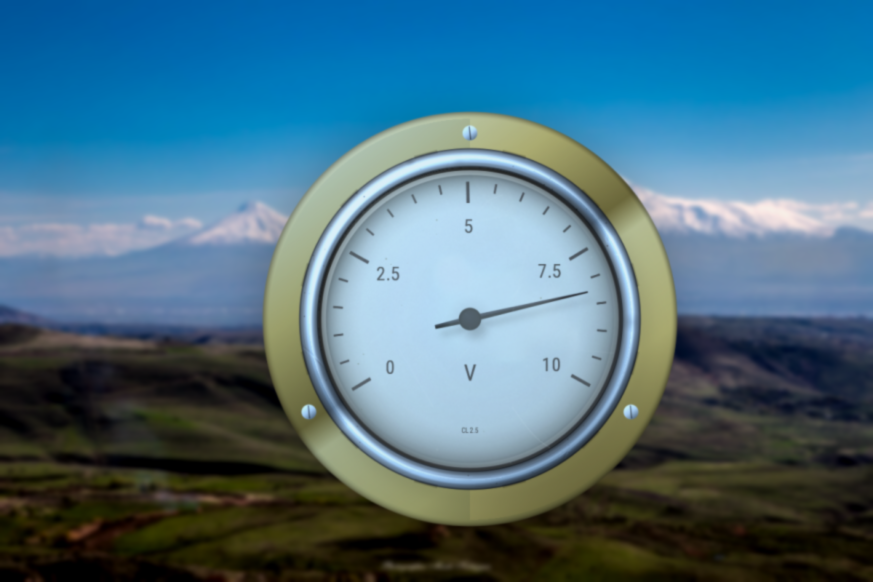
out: {"value": 8.25, "unit": "V"}
